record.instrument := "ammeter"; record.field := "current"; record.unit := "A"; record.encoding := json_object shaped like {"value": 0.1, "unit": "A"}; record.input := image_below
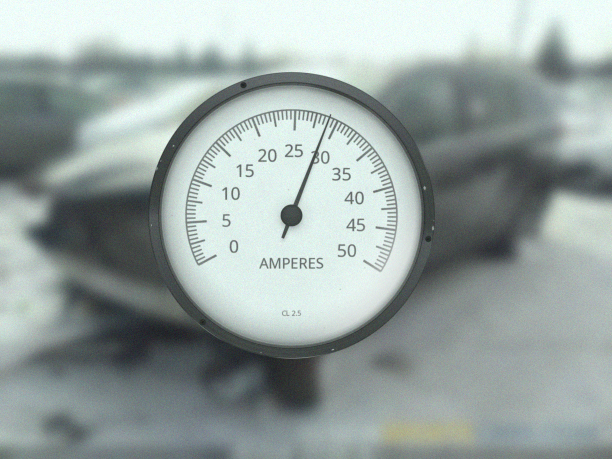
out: {"value": 29, "unit": "A"}
